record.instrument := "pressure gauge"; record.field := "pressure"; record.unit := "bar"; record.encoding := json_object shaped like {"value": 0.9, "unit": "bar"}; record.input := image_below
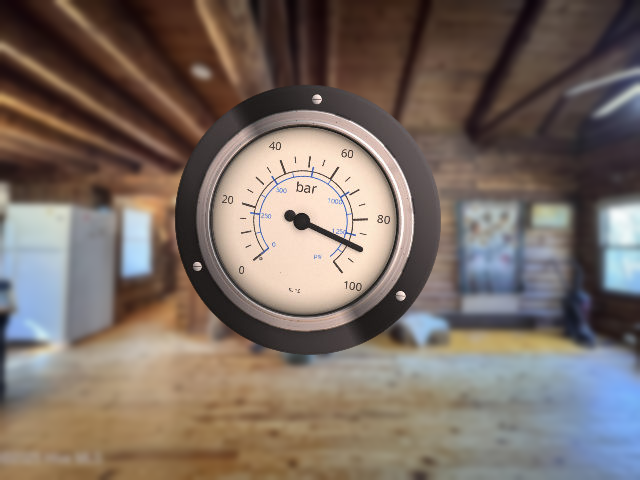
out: {"value": 90, "unit": "bar"}
